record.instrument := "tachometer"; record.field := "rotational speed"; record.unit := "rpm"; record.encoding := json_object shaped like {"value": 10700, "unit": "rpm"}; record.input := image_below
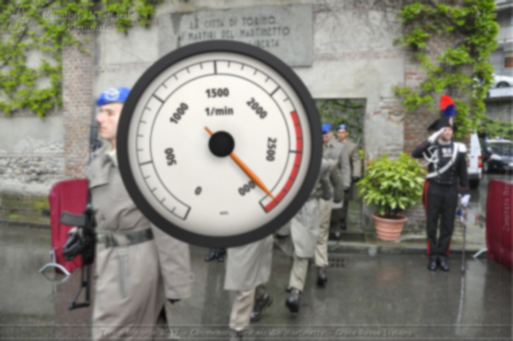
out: {"value": 2900, "unit": "rpm"}
